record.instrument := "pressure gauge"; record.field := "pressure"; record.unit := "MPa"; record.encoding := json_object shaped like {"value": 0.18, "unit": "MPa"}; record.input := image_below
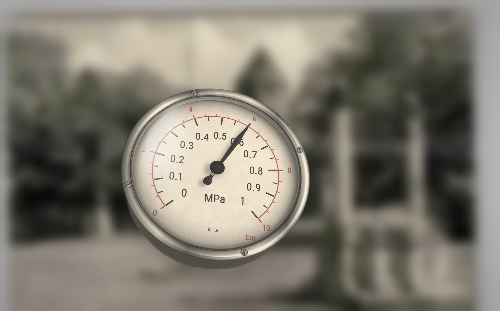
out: {"value": 0.6, "unit": "MPa"}
